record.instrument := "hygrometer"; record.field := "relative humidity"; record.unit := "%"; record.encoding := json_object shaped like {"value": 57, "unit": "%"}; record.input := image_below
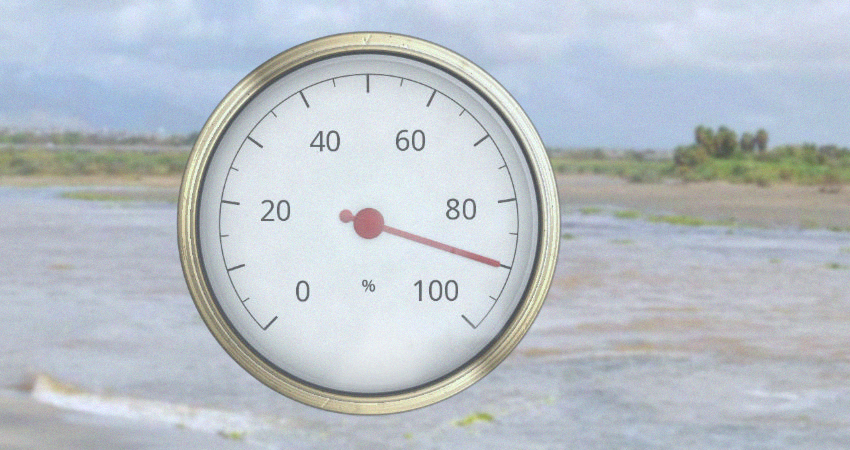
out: {"value": 90, "unit": "%"}
